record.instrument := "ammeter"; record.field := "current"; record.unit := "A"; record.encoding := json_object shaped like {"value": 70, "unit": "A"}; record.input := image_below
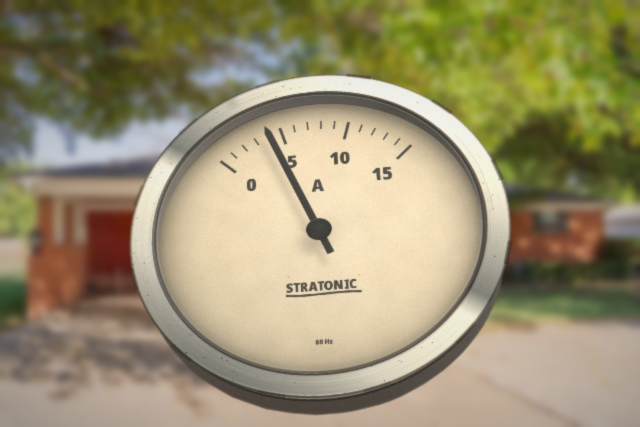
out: {"value": 4, "unit": "A"}
